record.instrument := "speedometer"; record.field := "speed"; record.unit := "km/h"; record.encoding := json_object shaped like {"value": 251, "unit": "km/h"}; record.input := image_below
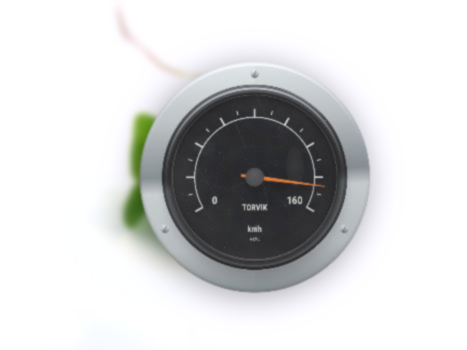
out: {"value": 145, "unit": "km/h"}
